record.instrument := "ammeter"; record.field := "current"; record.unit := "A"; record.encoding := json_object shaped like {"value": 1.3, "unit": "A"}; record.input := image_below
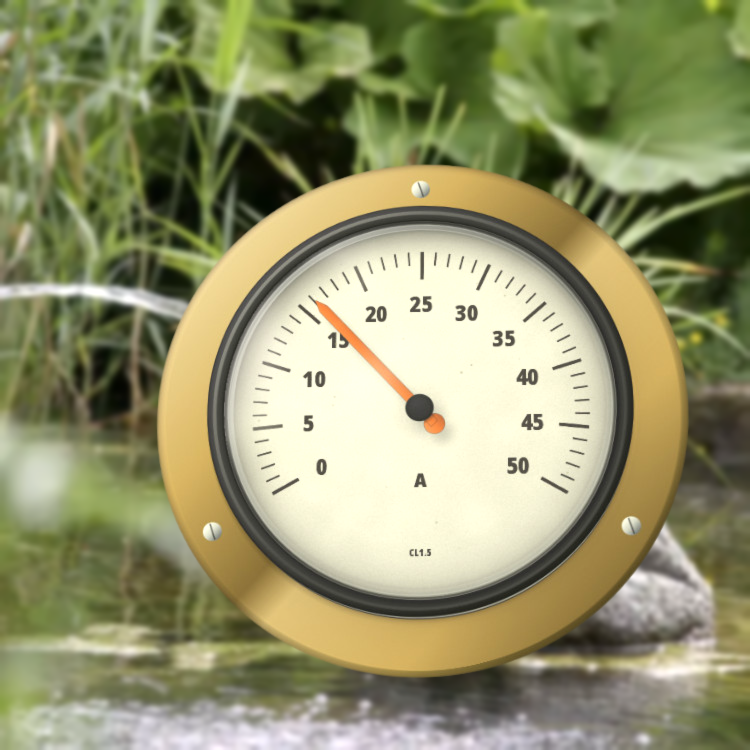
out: {"value": 16, "unit": "A"}
